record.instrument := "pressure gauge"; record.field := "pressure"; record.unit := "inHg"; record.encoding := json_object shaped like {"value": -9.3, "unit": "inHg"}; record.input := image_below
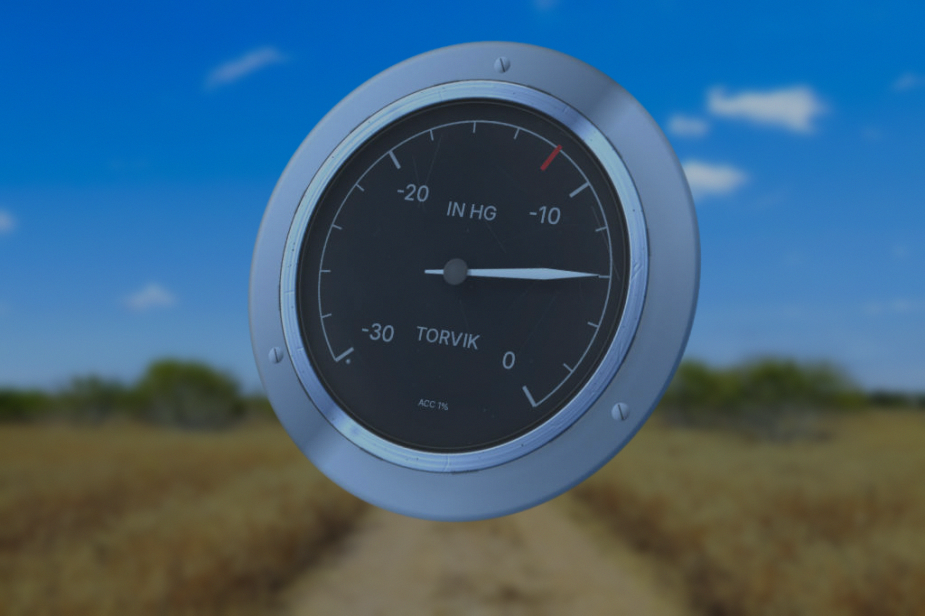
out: {"value": -6, "unit": "inHg"}
